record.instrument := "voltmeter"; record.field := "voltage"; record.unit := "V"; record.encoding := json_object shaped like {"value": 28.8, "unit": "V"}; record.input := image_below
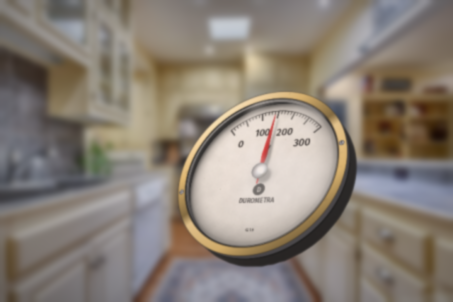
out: {"value": 150, "unit": "V"}
